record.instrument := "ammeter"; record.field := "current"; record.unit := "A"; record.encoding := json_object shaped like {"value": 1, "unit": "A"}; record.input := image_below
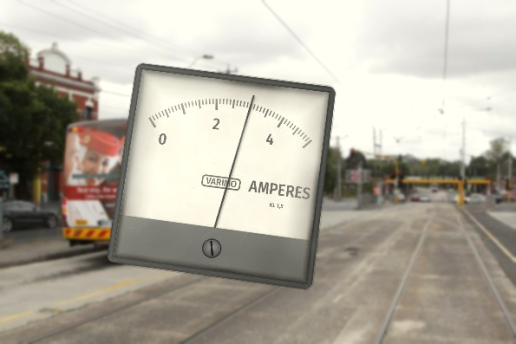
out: {"value": 3, "unit": "A"}
